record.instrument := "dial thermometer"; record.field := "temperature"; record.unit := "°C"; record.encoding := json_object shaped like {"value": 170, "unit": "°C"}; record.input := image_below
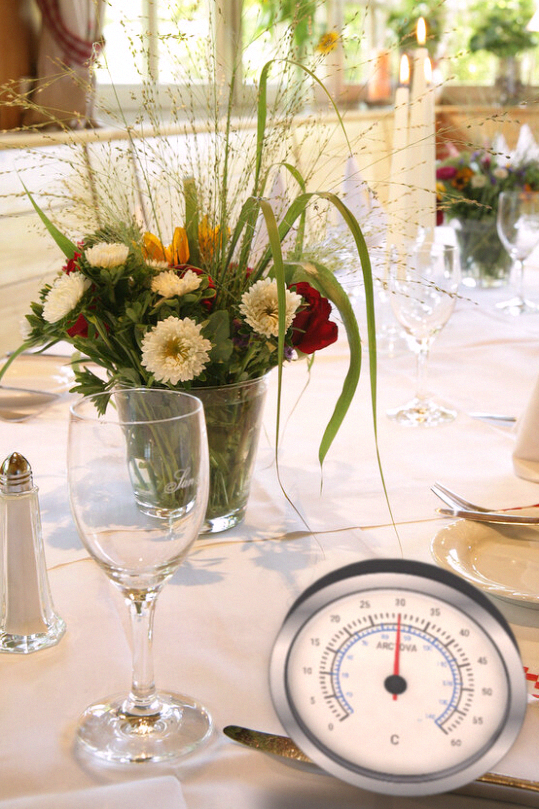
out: {"value": 30, "unit": "°C"}
